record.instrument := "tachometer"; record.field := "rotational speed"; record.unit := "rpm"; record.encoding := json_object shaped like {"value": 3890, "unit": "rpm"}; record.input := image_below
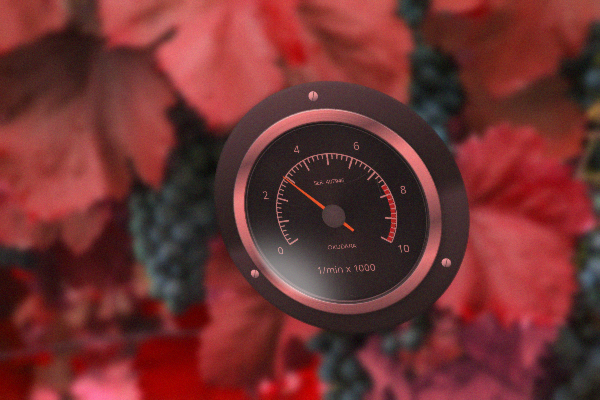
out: {"value": 3000, "unit": "rpm"}
